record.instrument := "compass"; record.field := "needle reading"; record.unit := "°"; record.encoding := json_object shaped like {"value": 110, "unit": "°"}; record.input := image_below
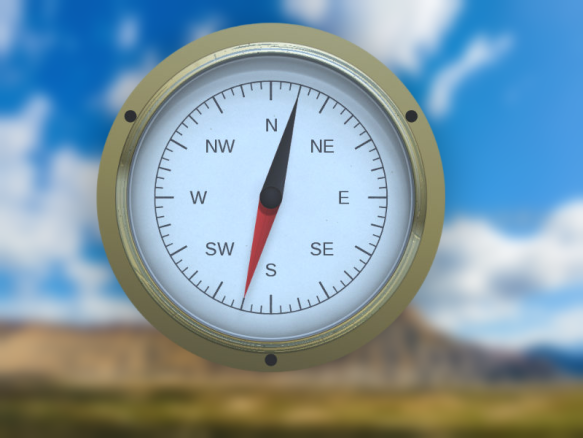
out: {"value": 195, "unit": "°"}
